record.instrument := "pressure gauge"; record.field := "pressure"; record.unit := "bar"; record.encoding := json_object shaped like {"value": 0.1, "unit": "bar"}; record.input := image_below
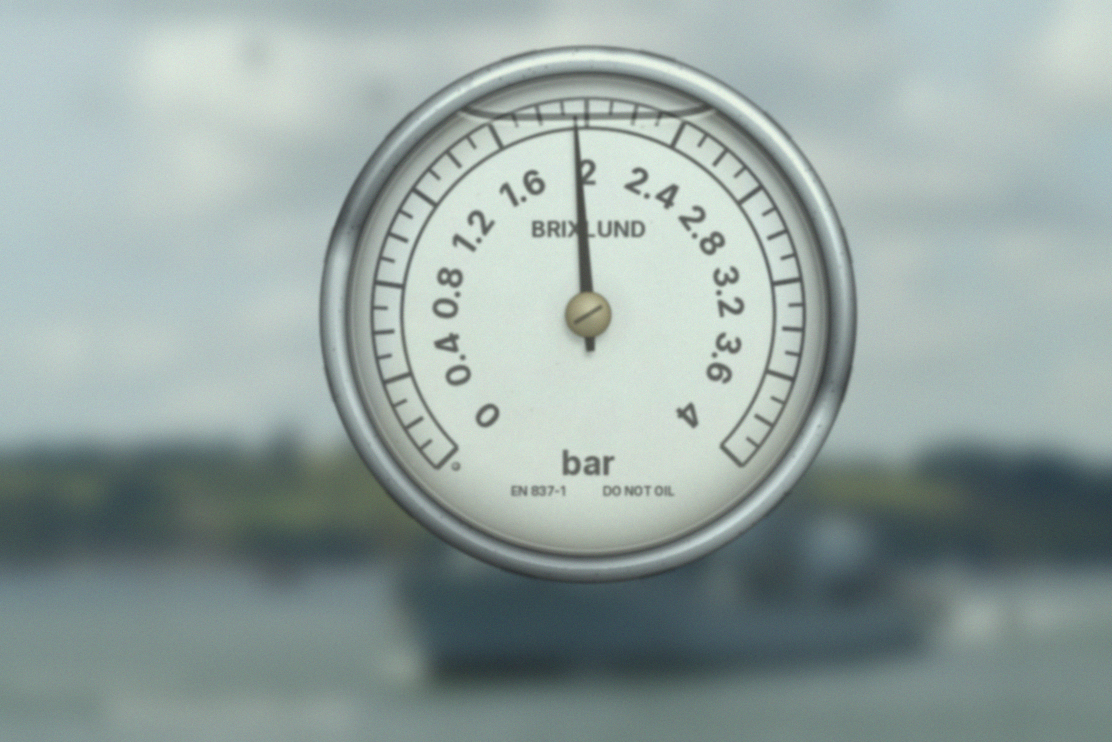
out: {"value": 1.95, "unit": "bar"}
